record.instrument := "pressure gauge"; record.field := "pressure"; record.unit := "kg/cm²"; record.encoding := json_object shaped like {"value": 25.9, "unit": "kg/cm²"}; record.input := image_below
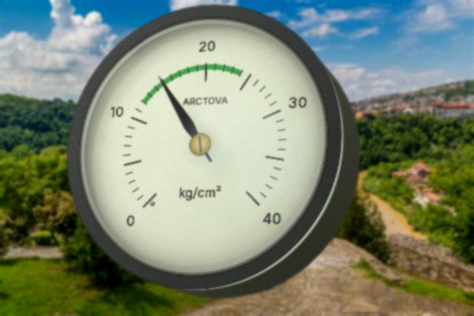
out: {"value": 15, "unit": "kg/cm²"}
